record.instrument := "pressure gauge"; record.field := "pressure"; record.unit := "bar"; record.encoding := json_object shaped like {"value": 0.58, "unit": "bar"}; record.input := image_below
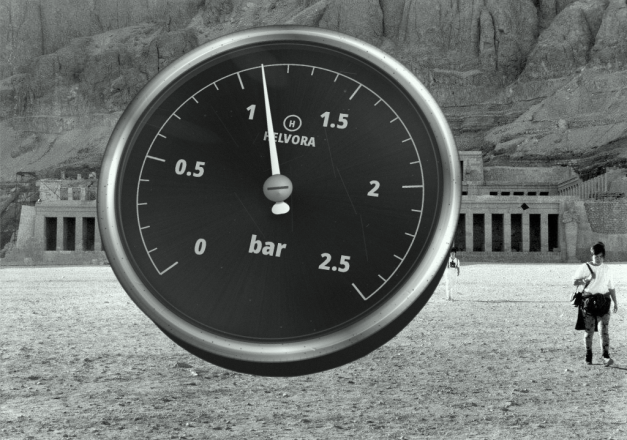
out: {"value": 1.1, "unit": "bar"}
